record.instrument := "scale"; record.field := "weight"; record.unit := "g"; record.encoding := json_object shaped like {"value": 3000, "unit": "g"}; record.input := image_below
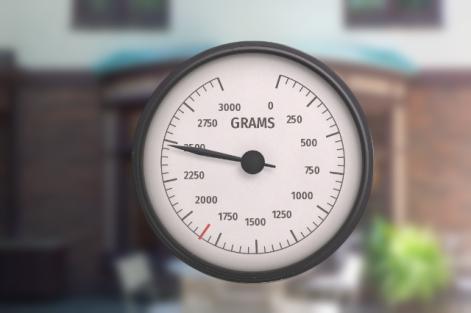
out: {"value": 2475, "unit": "g"}
